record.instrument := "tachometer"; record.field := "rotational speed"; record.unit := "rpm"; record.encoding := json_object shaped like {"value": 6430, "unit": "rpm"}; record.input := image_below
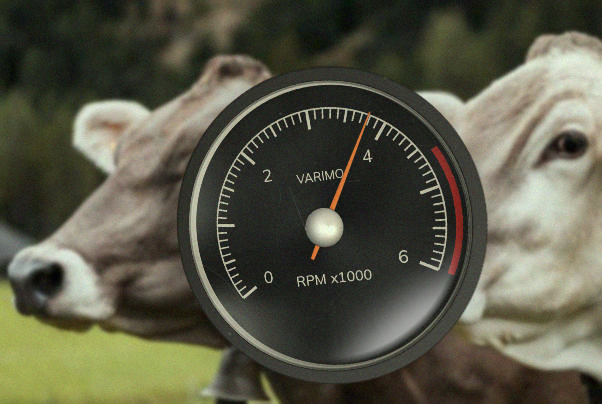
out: {"value": 3800, "unit": "rpm"}
